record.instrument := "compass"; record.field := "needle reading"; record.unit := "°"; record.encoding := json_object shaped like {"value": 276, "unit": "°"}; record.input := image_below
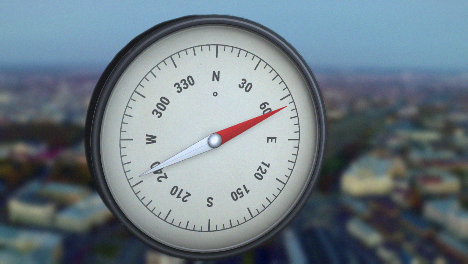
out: {"value": 65, "unit": "°"}
